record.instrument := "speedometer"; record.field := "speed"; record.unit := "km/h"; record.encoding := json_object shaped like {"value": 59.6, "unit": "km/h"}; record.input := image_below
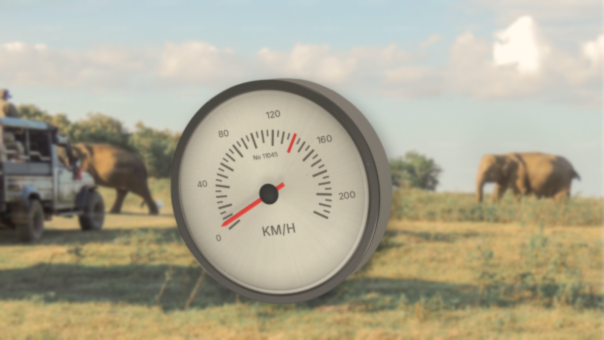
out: {"value": 5, "unit": "km/h"}
